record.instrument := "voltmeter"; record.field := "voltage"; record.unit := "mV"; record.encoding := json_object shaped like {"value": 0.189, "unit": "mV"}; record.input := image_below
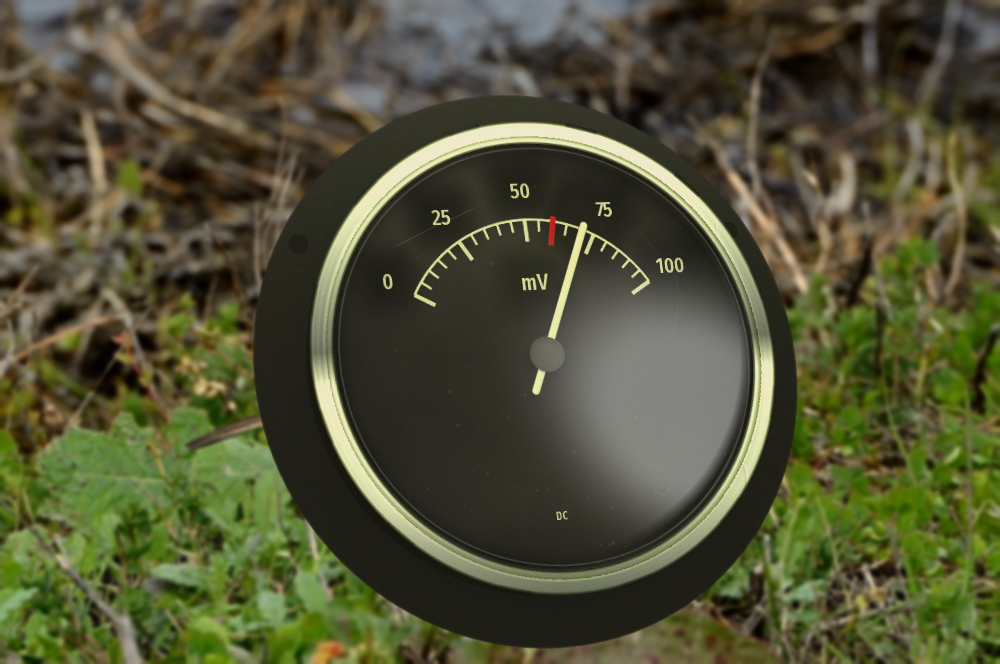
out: {"value": 70, "unit": "mV"}
